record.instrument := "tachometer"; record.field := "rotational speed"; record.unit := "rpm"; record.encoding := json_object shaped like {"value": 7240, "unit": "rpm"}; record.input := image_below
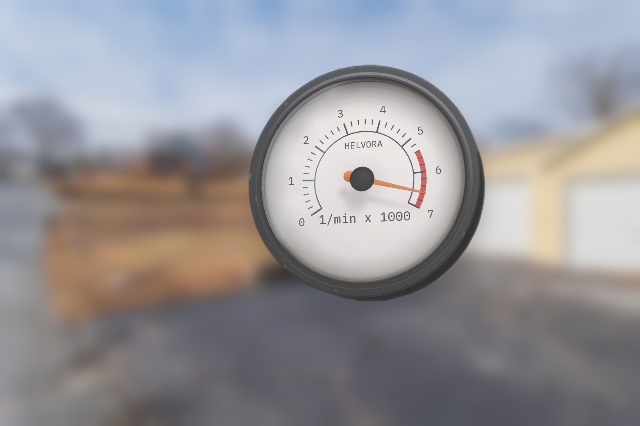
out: {"value": 6600, "unit": "rpm"}
